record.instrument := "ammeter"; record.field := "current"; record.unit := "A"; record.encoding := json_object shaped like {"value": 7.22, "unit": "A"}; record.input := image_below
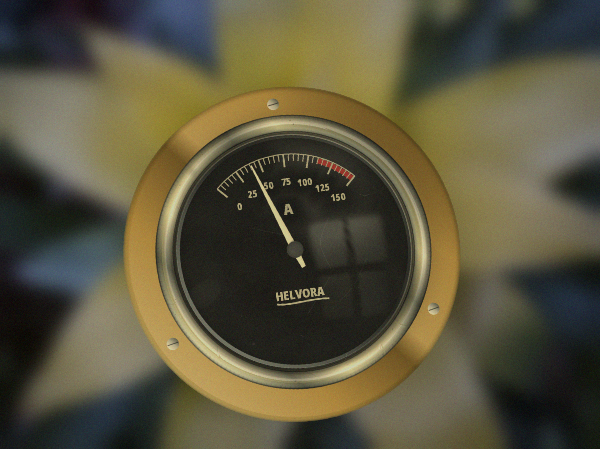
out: {"value": 40, "unit": "A"}
